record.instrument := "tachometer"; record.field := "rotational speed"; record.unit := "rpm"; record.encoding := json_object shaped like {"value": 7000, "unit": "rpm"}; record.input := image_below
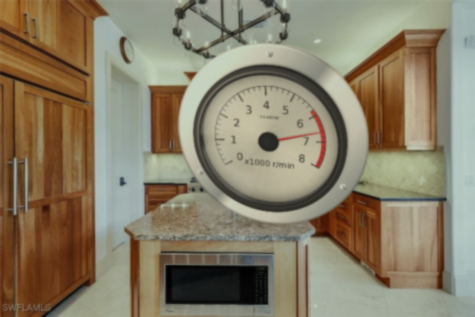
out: {"value": 6600, "unit": "rpm"}
